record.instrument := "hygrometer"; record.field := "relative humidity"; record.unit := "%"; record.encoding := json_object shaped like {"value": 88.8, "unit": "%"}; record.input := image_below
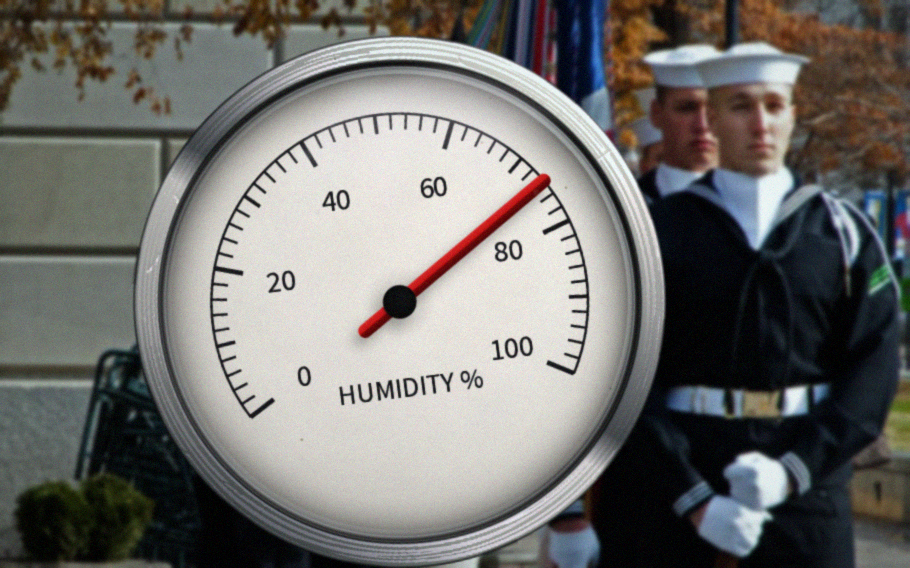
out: {"value": 74, "unit": "%"}
